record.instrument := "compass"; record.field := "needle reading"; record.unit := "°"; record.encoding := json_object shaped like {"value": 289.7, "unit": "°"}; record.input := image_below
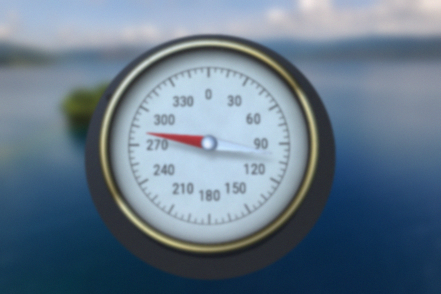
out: {"value": 280, "unit": "°"}
